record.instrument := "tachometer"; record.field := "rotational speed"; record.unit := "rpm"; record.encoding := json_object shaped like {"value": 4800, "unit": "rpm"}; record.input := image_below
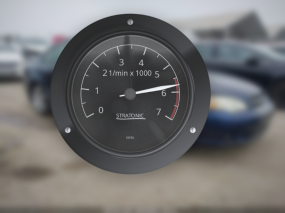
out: {"value": 5750, "unit": "rpm"}
